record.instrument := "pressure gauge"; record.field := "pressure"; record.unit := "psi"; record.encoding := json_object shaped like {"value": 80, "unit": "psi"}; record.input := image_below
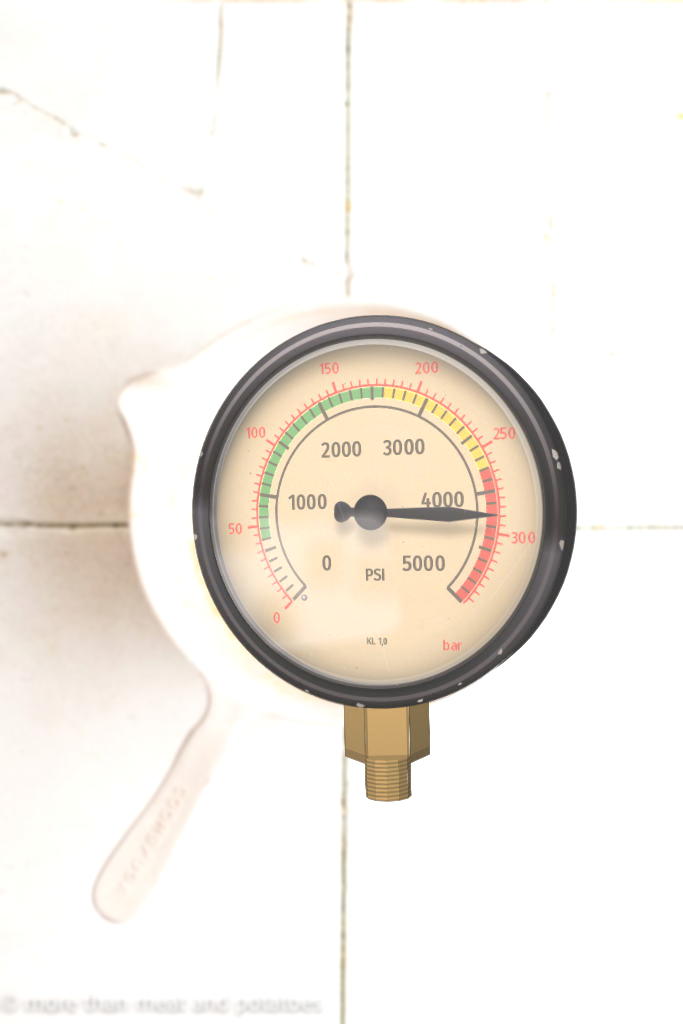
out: {"value": 4200, "unit": "psi"}
